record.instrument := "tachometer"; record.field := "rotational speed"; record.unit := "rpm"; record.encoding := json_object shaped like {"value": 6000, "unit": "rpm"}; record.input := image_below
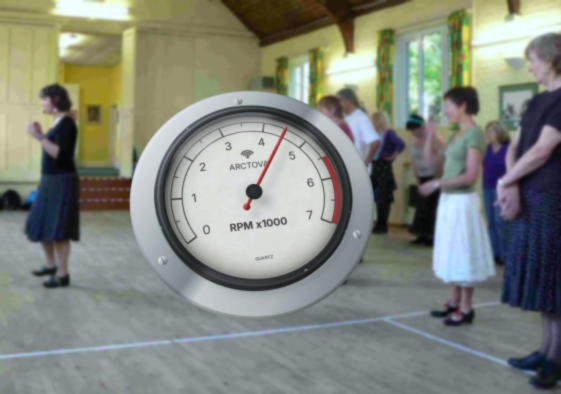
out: {"value": 4500, "unit": "rpm"}
